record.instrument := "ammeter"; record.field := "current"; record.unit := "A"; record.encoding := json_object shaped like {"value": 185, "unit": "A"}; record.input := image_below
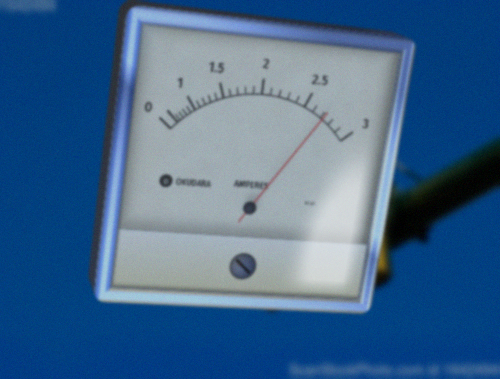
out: {"value": 2.7, "unit": "A"}
